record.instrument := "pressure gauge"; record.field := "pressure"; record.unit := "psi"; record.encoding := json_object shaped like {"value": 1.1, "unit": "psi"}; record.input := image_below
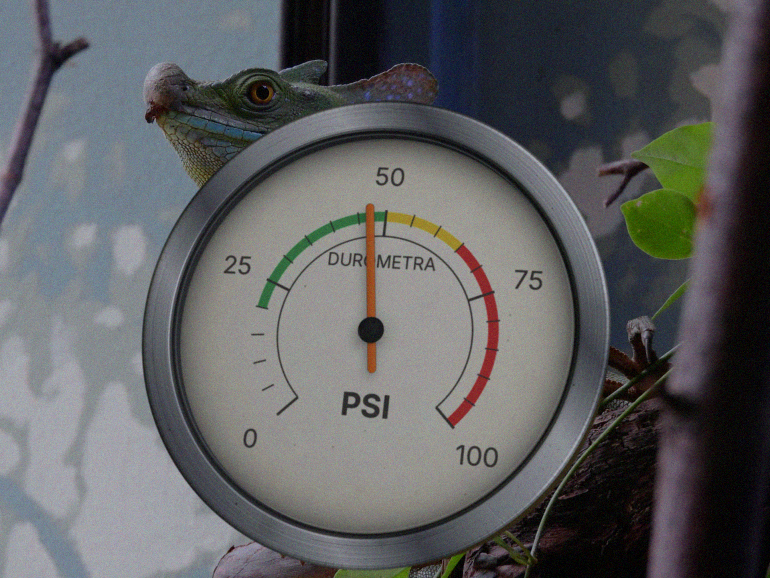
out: {"value": 47.5, "unit": "psi"}
